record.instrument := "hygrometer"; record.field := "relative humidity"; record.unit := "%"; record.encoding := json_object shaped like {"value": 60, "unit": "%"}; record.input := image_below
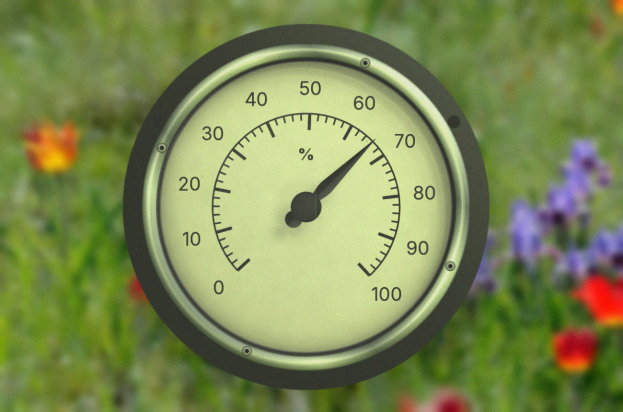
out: {"value": 66, "unit": "%"}
